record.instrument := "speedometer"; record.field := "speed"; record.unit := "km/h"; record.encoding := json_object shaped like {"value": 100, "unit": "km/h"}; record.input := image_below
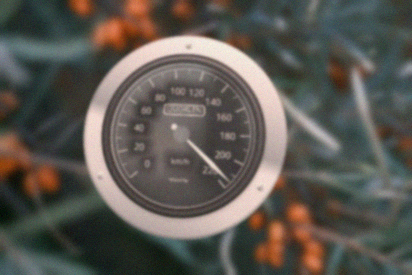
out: {"value": 215, "unit": "km/h"}
